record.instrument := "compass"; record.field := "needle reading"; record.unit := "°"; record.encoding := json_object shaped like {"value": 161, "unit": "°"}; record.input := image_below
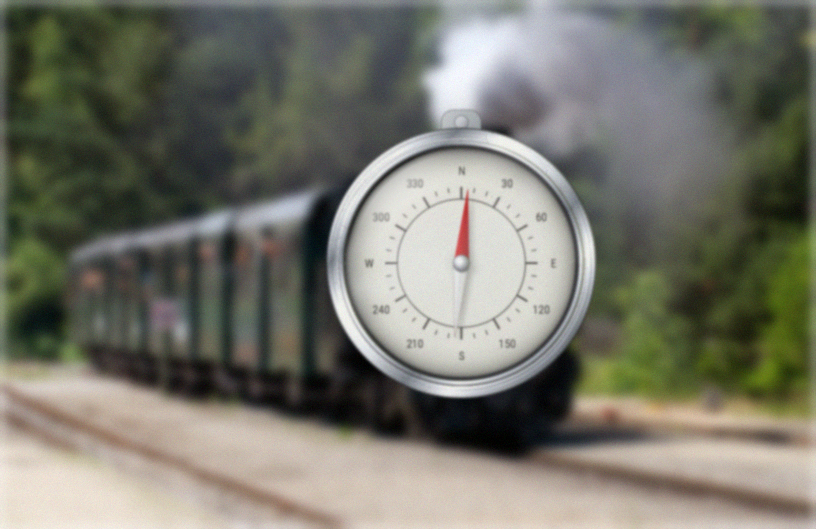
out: {"value": 5, "unit": "°"}
